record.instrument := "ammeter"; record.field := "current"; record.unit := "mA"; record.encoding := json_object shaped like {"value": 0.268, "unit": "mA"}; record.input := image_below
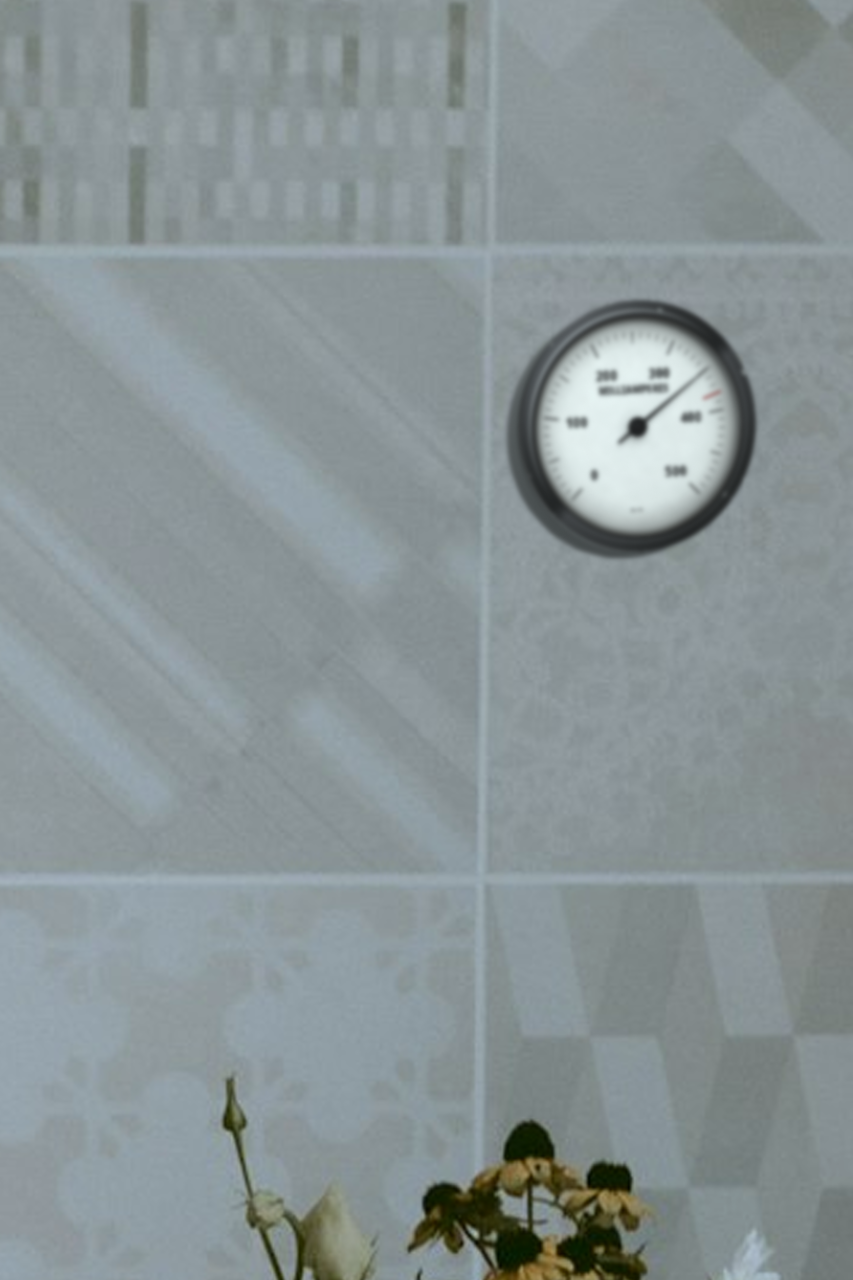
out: {"value": 350, "unit": "mA"}
